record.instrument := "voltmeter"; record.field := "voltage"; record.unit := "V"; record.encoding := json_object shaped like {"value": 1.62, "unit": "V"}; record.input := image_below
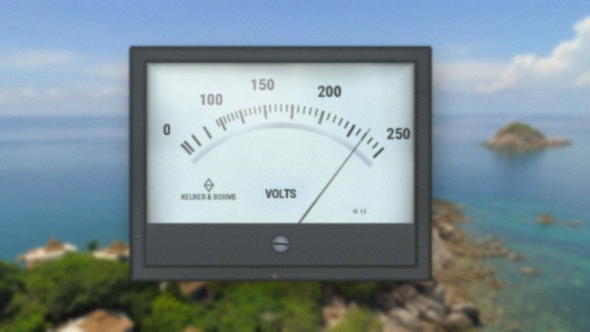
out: {"value": 235, "unit": "V"}
